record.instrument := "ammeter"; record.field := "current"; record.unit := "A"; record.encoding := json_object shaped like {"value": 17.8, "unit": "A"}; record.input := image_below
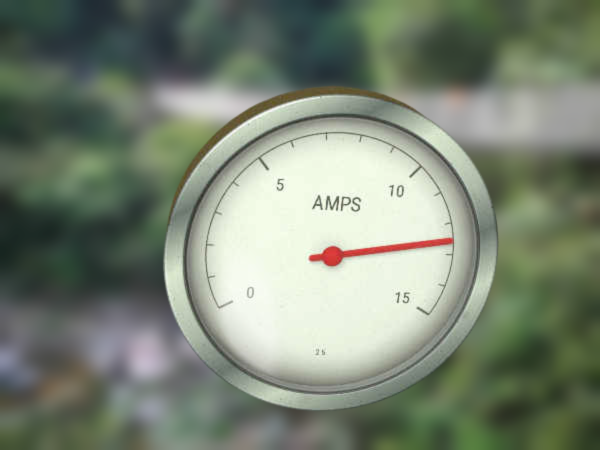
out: {"value": 12.5, "unit": "A"}
